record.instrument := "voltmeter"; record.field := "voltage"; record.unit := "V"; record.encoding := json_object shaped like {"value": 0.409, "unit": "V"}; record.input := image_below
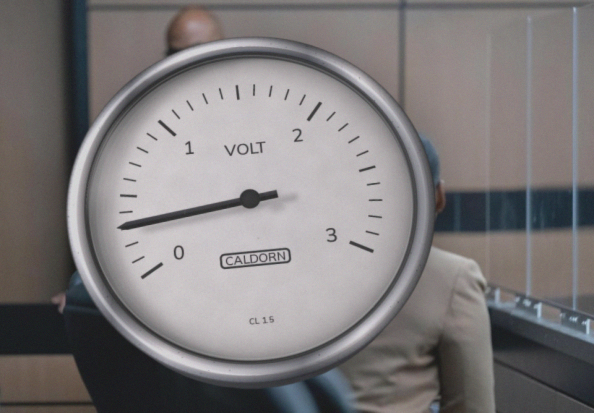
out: {"value": 0.3, "unit": "V"}
